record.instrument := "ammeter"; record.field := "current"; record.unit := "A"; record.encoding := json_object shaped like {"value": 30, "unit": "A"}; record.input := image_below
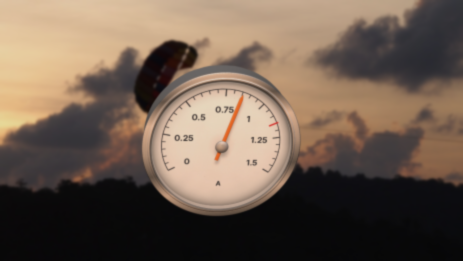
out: {"value": 0.85, "unit": "A"}
